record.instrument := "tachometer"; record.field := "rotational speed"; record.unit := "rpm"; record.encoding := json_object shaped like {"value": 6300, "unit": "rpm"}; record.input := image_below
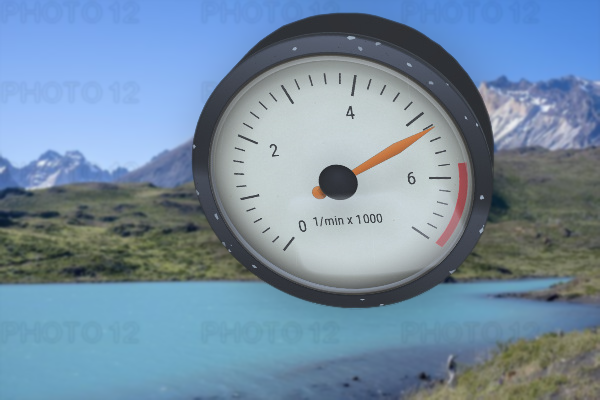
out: {"value": 5200, "unit": "rpm"}
